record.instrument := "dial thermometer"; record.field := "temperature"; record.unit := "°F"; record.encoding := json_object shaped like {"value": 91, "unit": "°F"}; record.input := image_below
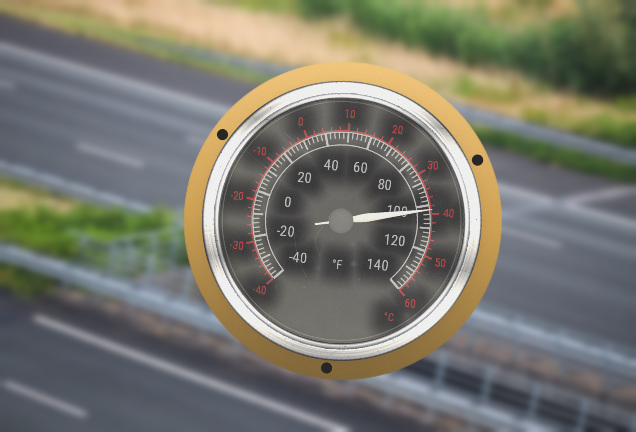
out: {"value": 102, "unit": "°F"}
